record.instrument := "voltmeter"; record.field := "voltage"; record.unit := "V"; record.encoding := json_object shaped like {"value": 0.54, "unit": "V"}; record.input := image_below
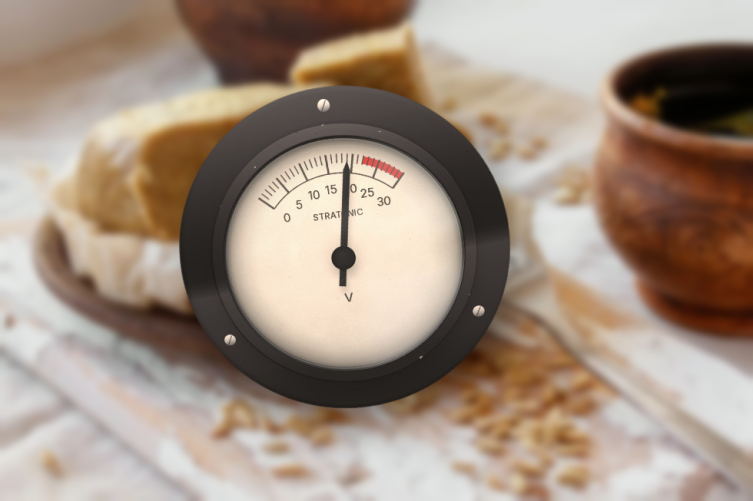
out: {"value": 19, "unit": "V"}
